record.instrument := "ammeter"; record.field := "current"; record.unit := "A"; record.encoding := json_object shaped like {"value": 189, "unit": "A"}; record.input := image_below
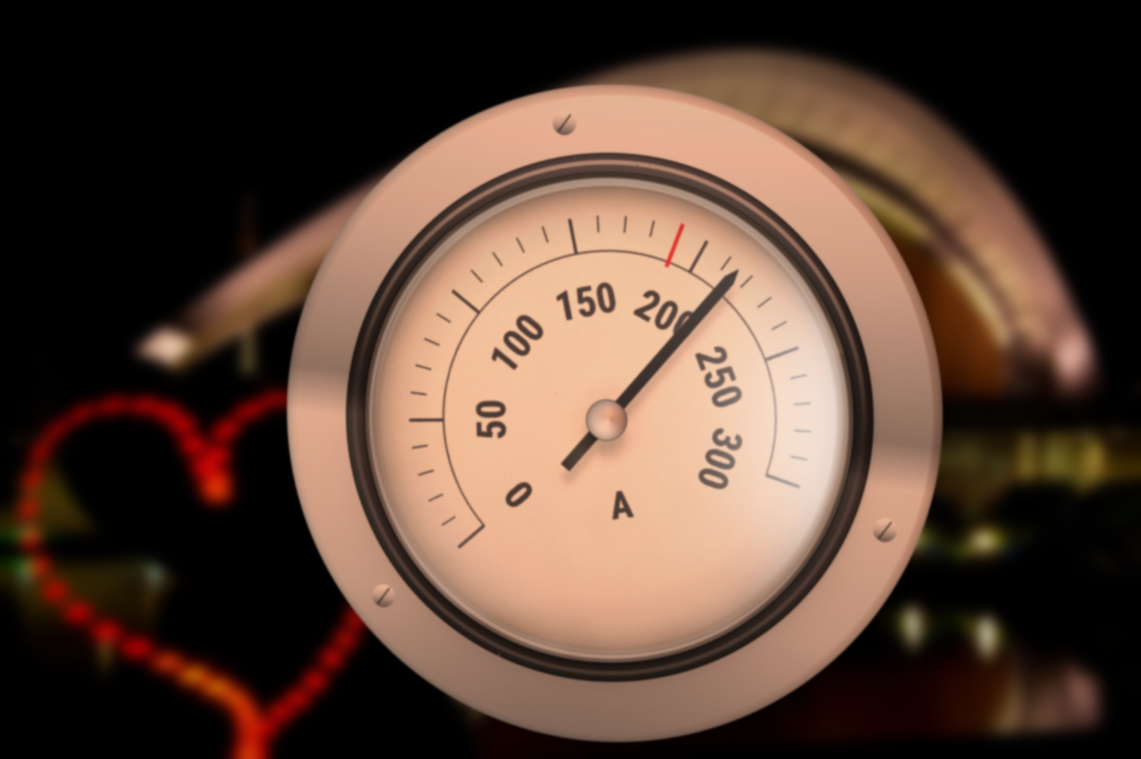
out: {"value": 215, "unit": "A"}
